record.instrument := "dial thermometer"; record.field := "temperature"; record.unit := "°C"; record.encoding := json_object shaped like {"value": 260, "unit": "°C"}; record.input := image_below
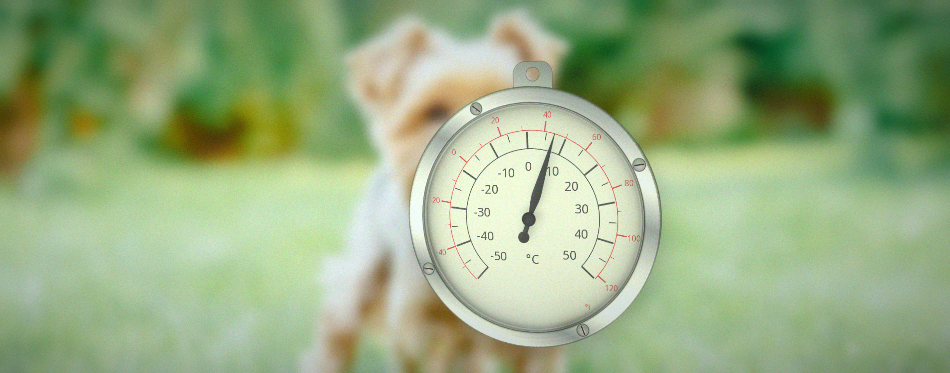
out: {"value": 7.5, "unit": "°C"}
